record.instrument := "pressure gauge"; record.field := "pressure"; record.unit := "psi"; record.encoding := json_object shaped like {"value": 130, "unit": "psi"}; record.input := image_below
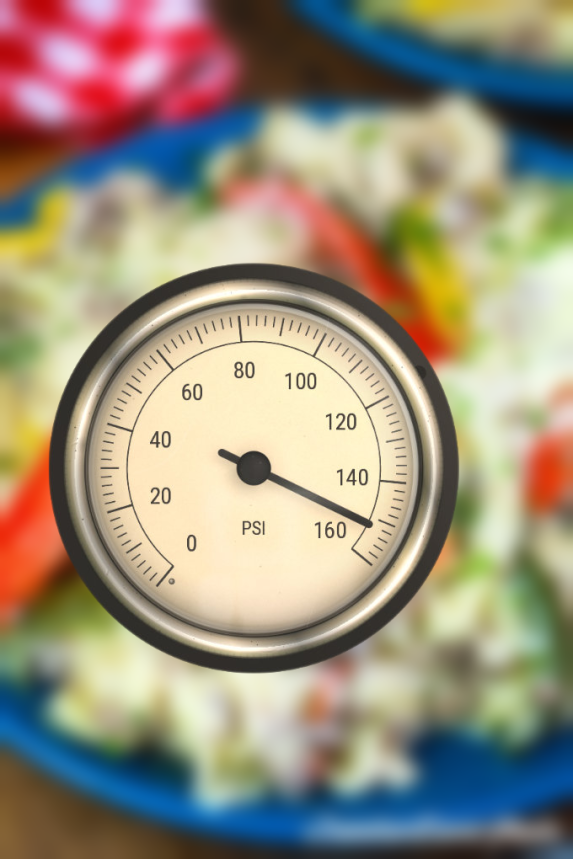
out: {"value": 152, "unit": "psi"}
